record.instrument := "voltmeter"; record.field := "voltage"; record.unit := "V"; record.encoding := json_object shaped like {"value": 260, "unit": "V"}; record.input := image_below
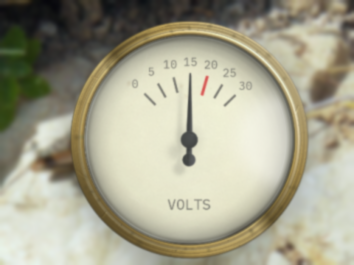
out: {"value": 15, "unit": "V"}
